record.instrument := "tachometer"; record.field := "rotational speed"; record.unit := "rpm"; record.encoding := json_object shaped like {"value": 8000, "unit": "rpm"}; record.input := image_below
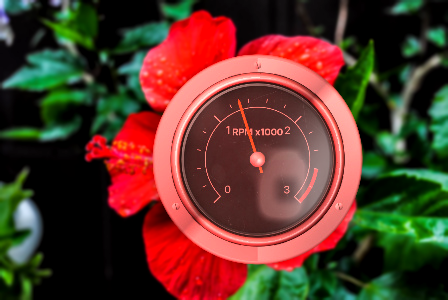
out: {"value": 1300, "unit": "rpm"}
